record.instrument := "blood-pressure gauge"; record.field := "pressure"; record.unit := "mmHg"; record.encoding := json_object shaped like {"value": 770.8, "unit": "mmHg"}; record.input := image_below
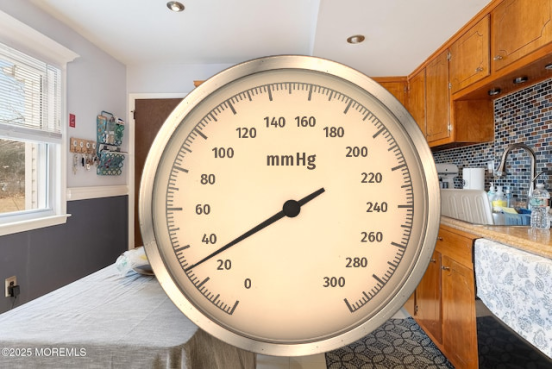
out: {"value": 30, "unit": "mmHg"}
